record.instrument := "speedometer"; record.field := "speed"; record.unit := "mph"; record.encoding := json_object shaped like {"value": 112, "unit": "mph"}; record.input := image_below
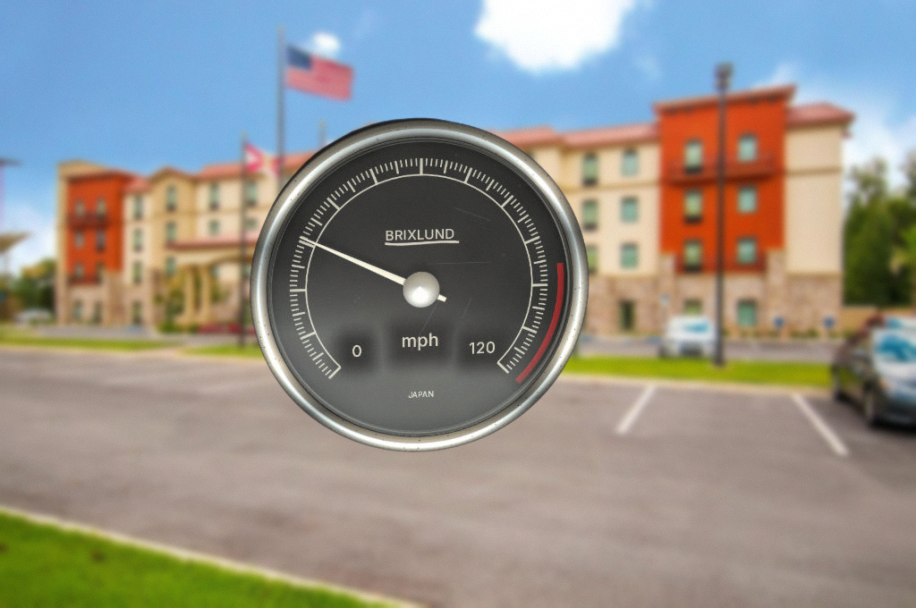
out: {"value": 31, "unit": "mph"}
